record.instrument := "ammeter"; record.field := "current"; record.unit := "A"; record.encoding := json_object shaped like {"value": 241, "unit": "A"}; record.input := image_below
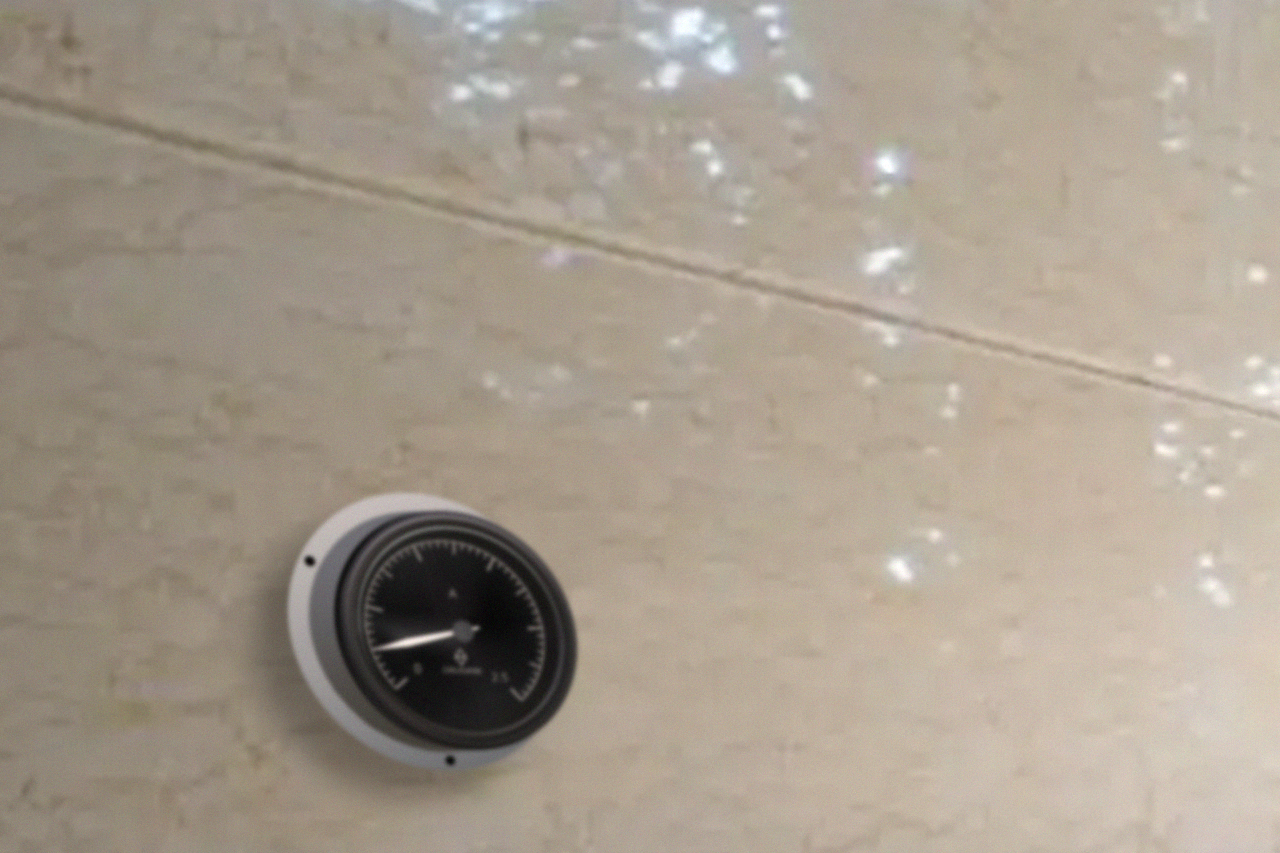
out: {"value": 0.25, "unit": "A"}
